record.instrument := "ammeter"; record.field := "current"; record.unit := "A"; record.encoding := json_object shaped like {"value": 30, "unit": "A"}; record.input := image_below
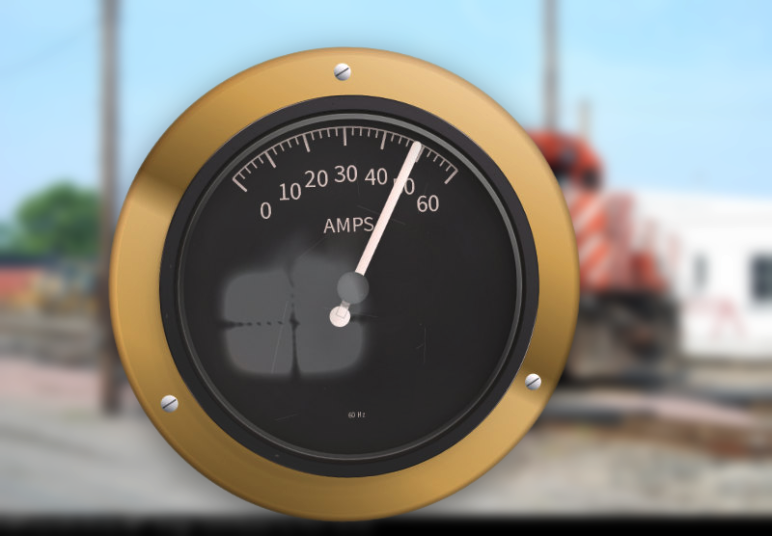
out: {"value": 48, "unit": "A"}
